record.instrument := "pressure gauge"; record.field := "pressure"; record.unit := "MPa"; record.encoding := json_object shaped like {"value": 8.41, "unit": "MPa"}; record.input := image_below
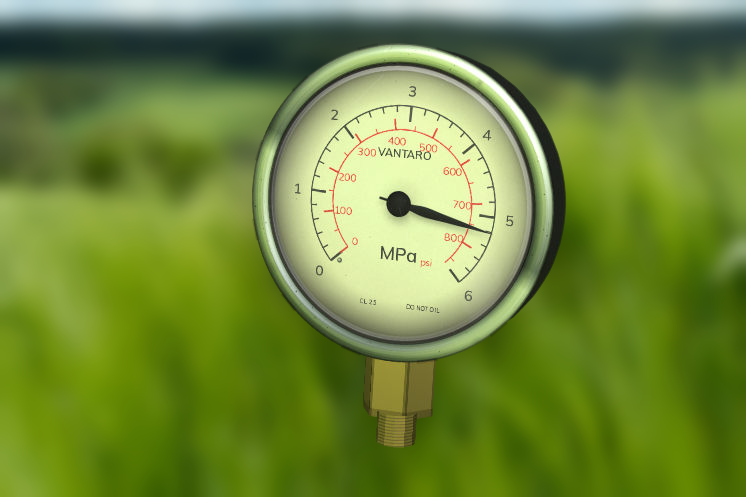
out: {"value": 5.2, "unit": "MPa"}
